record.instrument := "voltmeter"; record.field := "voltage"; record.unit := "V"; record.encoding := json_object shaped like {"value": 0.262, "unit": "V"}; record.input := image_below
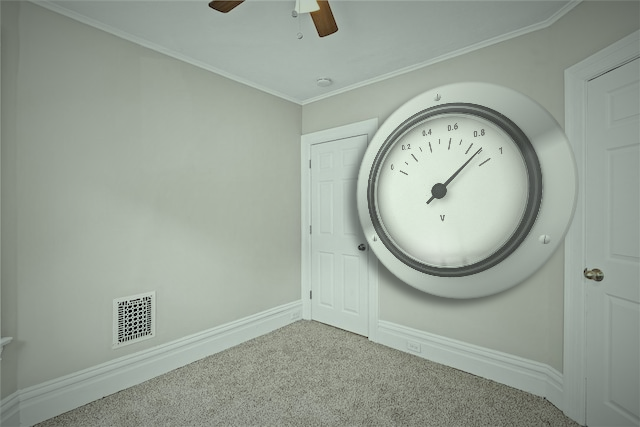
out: {"value": 0.9, "unit": "V"}
